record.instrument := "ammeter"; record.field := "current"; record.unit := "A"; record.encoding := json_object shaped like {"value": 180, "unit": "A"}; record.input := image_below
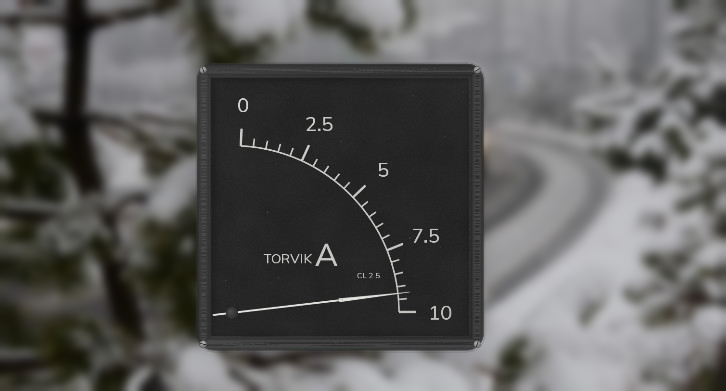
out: {"value": 9.25, "unit": "A"}
